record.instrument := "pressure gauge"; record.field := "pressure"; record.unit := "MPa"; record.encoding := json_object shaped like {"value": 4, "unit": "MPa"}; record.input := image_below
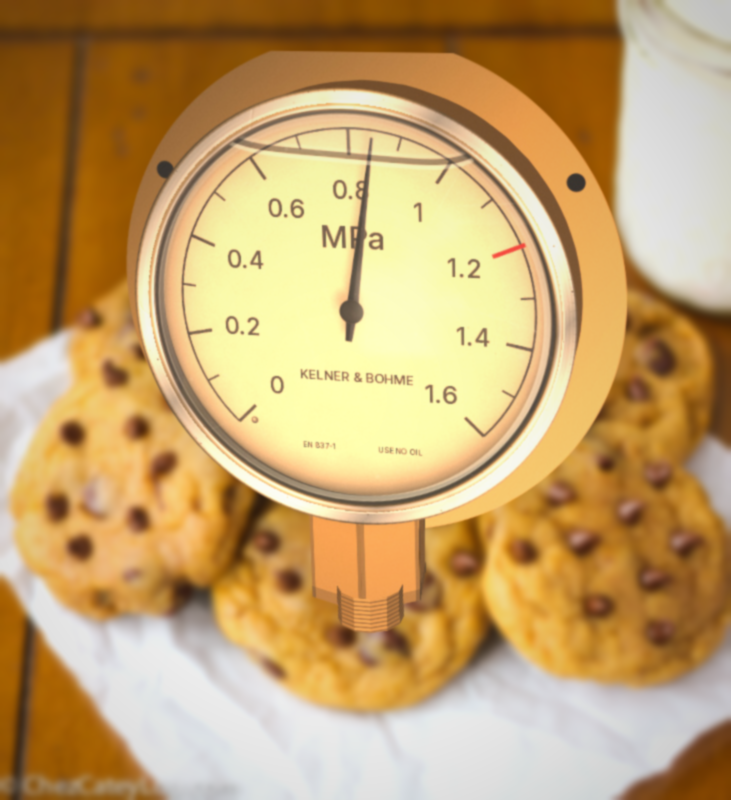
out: {"value": 0.85, "unit": "MPa"}
